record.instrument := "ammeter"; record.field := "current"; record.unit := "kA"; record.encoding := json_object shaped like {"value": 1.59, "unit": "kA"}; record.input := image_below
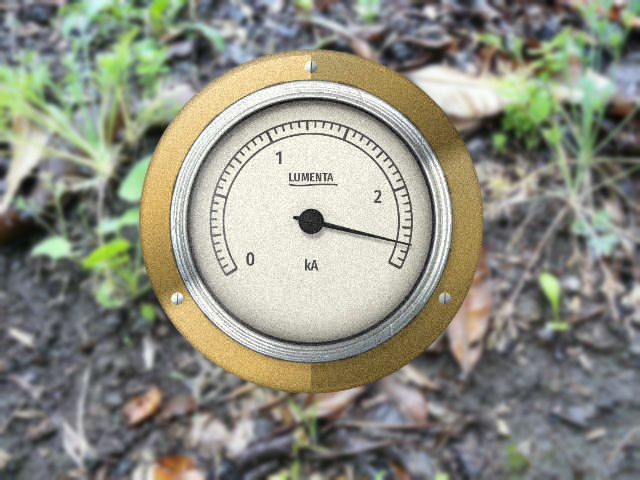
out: {"value": 2.35, "unit": "kA"}
